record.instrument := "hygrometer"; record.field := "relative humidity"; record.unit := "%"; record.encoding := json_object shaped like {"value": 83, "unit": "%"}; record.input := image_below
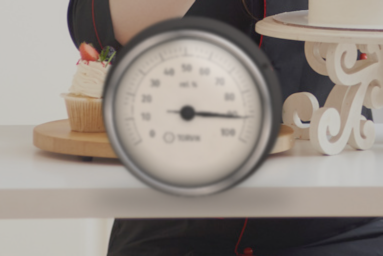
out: {"value": 90, "unit": "%"}
